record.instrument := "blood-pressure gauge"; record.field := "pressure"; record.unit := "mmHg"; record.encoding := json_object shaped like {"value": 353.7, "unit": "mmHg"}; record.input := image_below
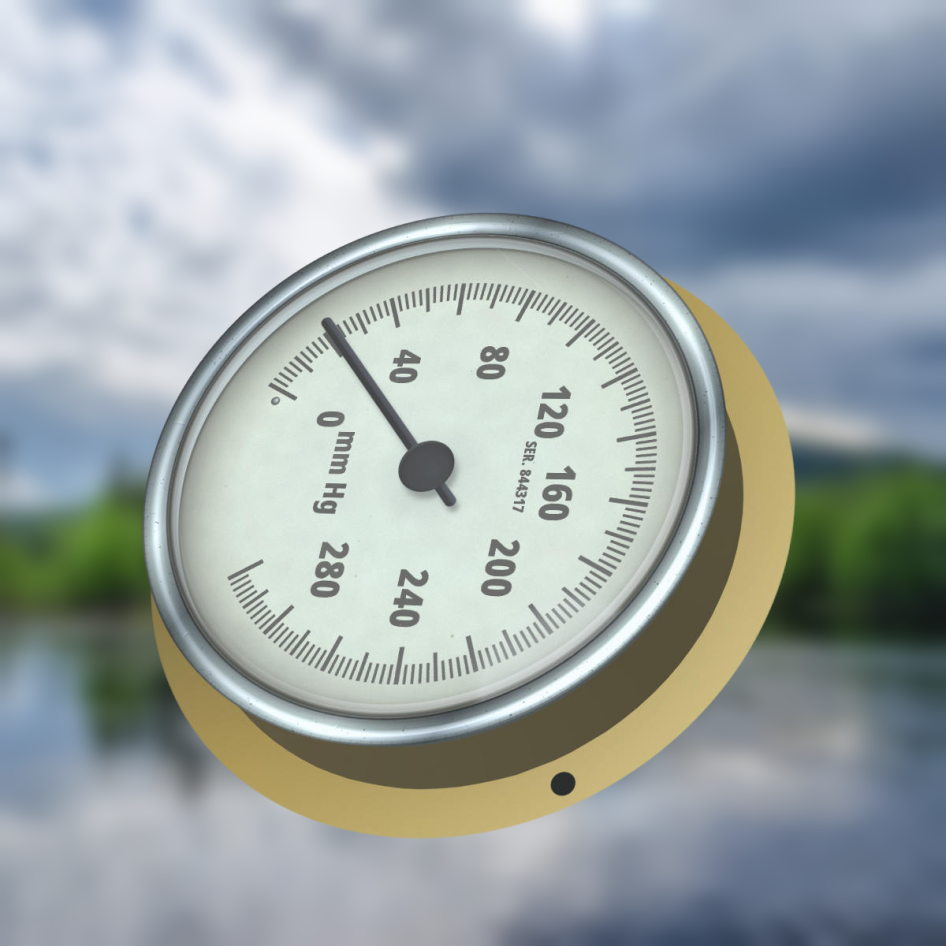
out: {"value": 22, "unit": "mmHg"}
